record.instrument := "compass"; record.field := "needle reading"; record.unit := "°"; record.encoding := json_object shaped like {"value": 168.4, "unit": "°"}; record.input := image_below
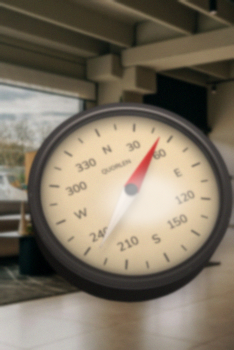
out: {"value": 52.5, "unit": "°"}
